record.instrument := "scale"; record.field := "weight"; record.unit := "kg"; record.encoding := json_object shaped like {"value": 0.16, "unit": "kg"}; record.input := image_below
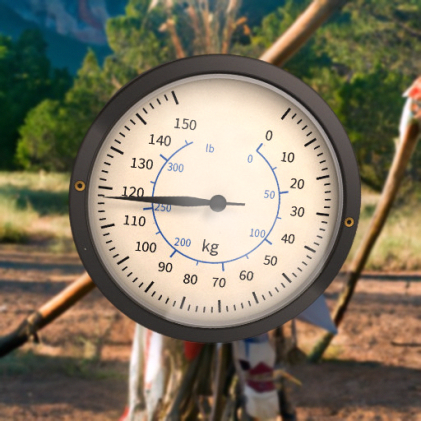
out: {"value": 118, "unit": "kg"}
